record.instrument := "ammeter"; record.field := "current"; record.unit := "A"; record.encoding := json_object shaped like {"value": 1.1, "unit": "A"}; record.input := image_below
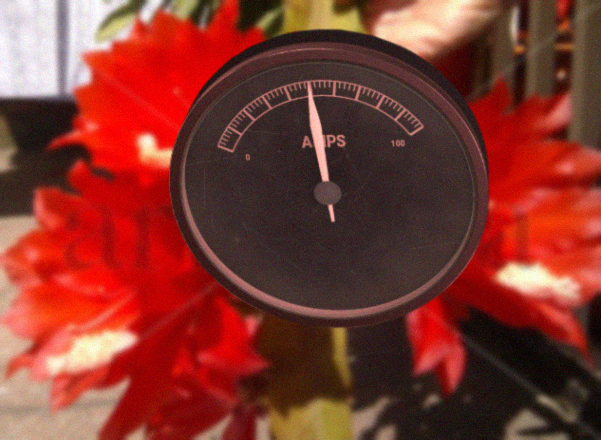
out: {"value": 50, "unit": "A"}
